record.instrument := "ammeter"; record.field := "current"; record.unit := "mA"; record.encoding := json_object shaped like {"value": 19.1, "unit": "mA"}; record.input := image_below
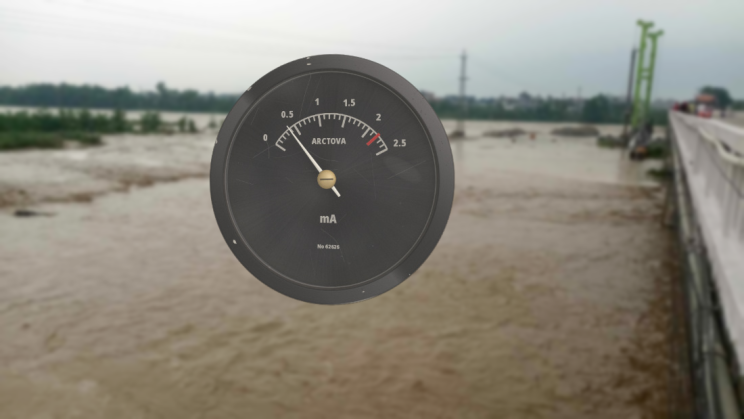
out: {"value": 0.4, "unit": "mA"}
